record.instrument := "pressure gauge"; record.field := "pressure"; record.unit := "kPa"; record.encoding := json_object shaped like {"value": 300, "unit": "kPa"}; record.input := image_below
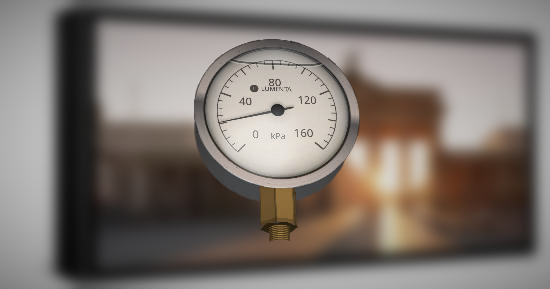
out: {"value": 20, "unit": "kPa"}
